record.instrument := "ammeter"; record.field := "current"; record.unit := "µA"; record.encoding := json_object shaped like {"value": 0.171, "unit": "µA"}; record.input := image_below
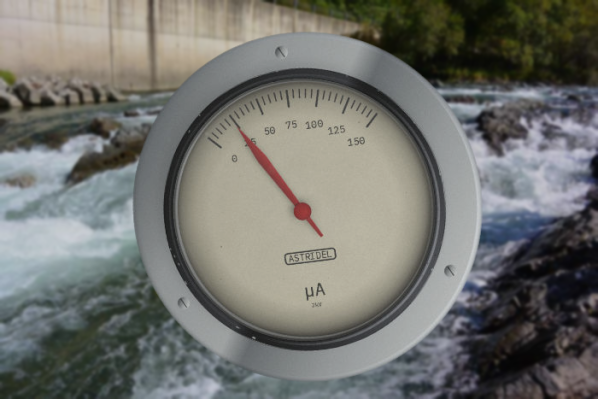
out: {"value": 25, "unit": "µA"}
